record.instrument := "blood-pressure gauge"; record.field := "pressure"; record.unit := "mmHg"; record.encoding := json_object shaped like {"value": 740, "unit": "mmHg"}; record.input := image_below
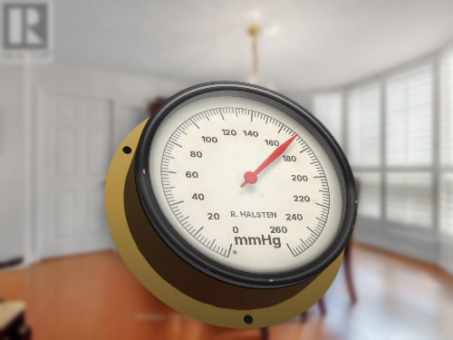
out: {"value": 170, "unit": "mmHg"}
